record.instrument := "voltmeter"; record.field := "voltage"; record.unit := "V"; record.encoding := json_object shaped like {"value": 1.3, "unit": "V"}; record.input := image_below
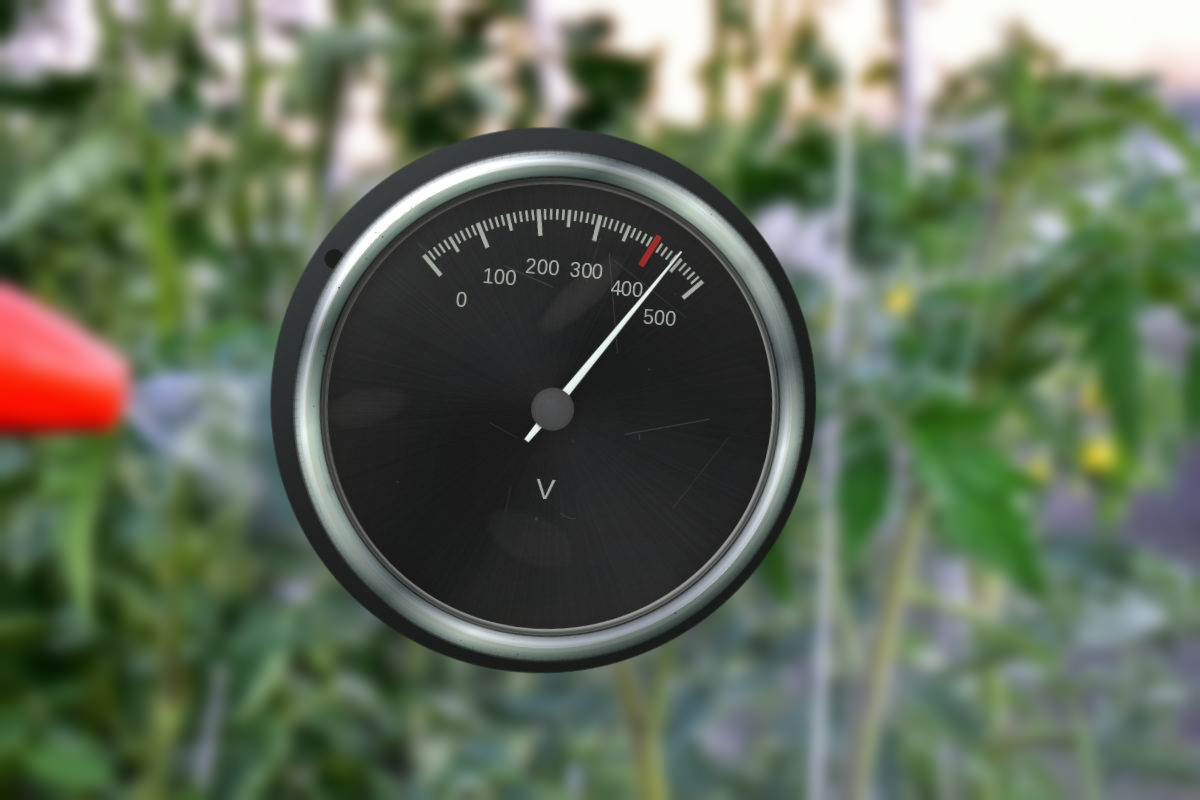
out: {"value": 440, "unit": "V"}
